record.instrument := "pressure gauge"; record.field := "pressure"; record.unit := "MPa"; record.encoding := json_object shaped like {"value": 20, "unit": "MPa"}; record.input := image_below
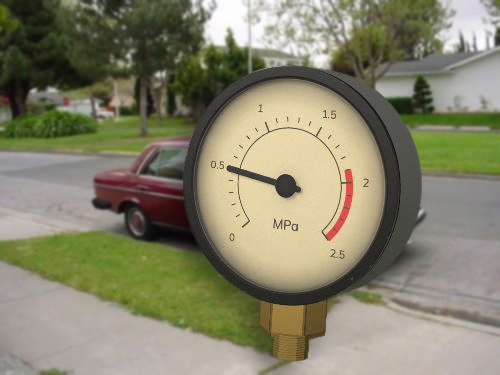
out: {"value": 0.5, "unit": "MPa"}
